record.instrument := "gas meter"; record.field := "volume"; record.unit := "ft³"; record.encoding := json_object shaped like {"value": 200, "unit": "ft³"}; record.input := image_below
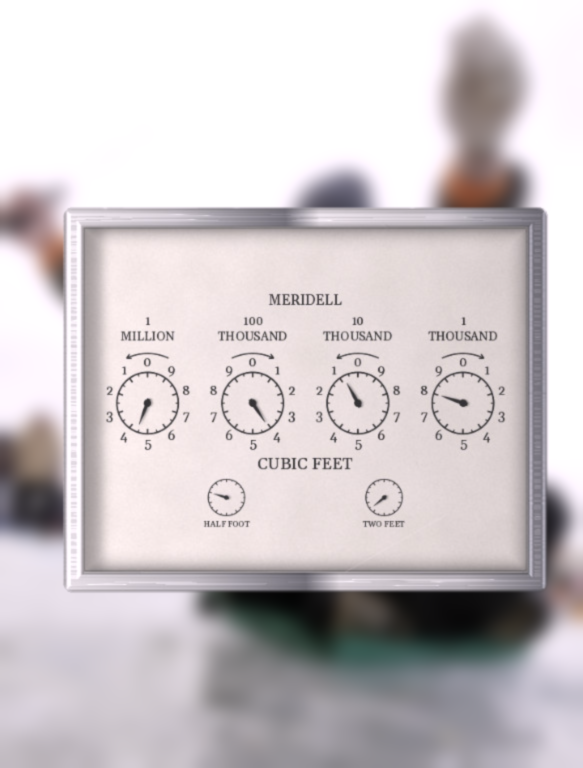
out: {"value": 440800, "unit": "ft³"}
